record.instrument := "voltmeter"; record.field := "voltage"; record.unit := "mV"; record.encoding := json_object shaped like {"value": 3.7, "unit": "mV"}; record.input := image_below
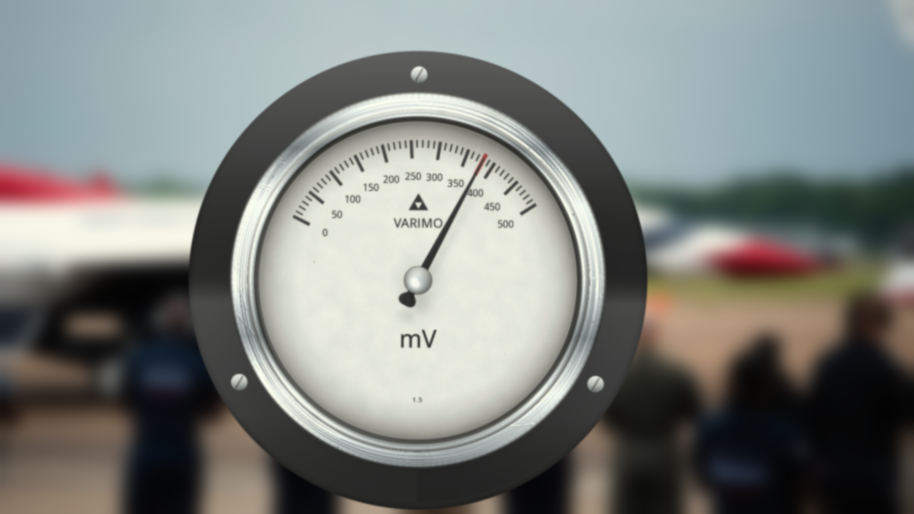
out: {"value": 380, "unit": "mV"}
